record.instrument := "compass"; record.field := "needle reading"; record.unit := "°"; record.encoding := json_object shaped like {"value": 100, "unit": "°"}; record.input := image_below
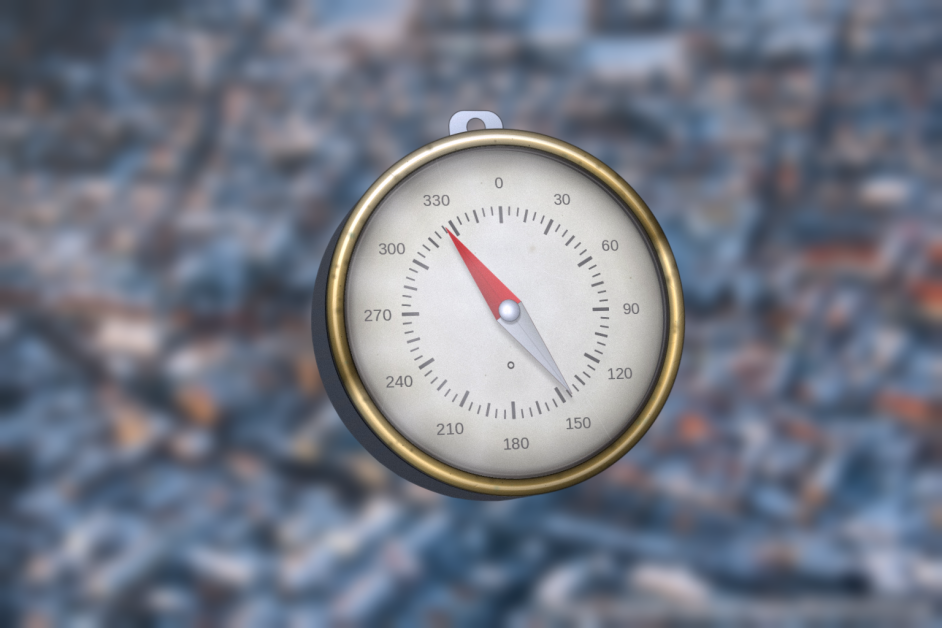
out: {"value": 325, "unit": "°"}
